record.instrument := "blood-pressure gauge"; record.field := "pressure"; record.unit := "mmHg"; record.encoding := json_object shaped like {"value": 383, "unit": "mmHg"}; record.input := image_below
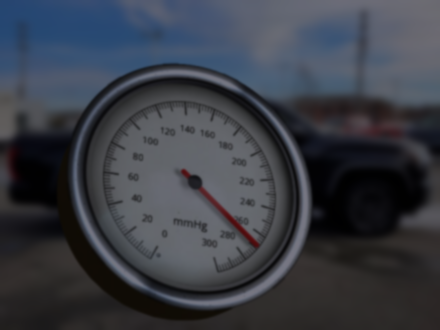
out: {"value": 270, "unit": "mmHg"}
